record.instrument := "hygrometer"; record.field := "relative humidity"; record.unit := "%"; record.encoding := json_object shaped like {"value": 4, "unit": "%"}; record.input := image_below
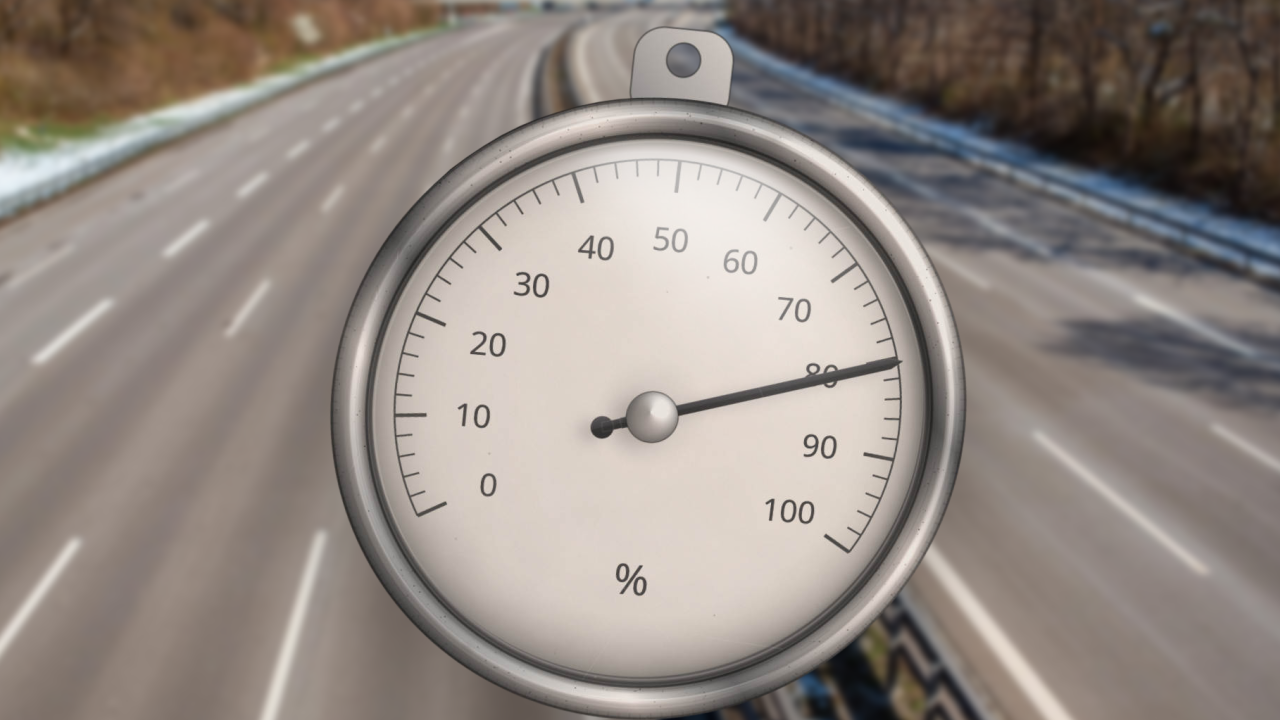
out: {"value": 80, "unit": "%"}
